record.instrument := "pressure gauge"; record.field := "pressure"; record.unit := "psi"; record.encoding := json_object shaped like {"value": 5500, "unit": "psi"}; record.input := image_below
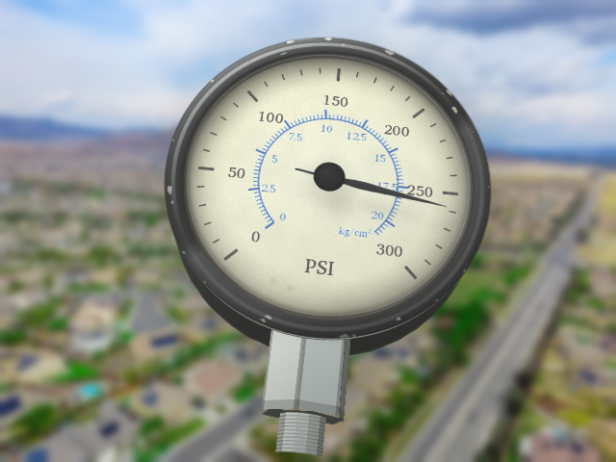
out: {"value": 260, "unit": "psi"}
